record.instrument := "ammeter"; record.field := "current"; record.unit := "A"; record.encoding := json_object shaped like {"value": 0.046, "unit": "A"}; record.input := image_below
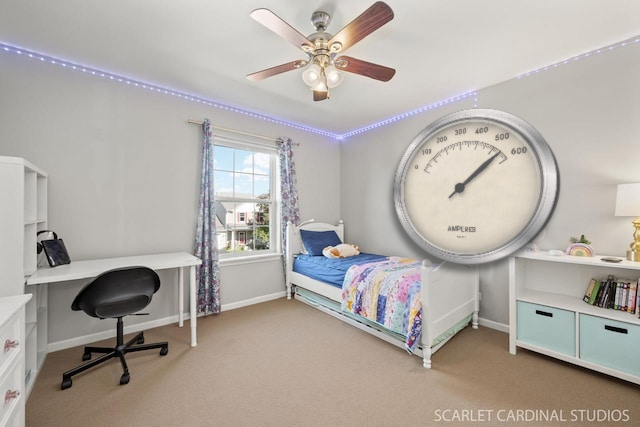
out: {"value": 550, "unit": "A"}
